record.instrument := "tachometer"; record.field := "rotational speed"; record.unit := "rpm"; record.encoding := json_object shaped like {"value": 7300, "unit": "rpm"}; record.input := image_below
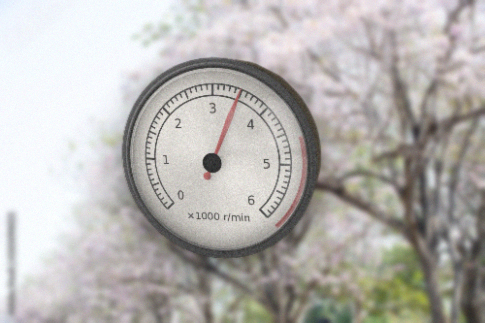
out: {"value": 3500, "unit": "rpm"}
